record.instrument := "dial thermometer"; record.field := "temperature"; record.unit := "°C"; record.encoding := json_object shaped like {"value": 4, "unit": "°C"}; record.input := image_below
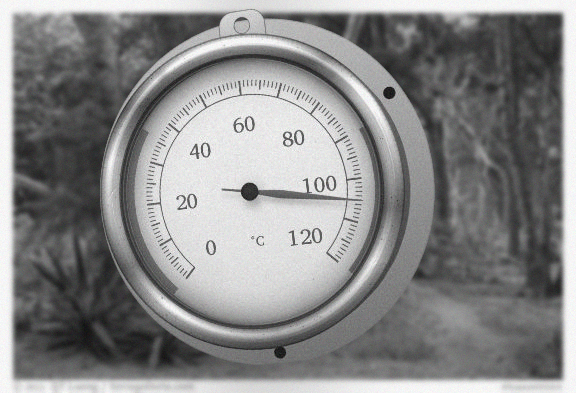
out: {"value": 105, "unit": "°C"}
